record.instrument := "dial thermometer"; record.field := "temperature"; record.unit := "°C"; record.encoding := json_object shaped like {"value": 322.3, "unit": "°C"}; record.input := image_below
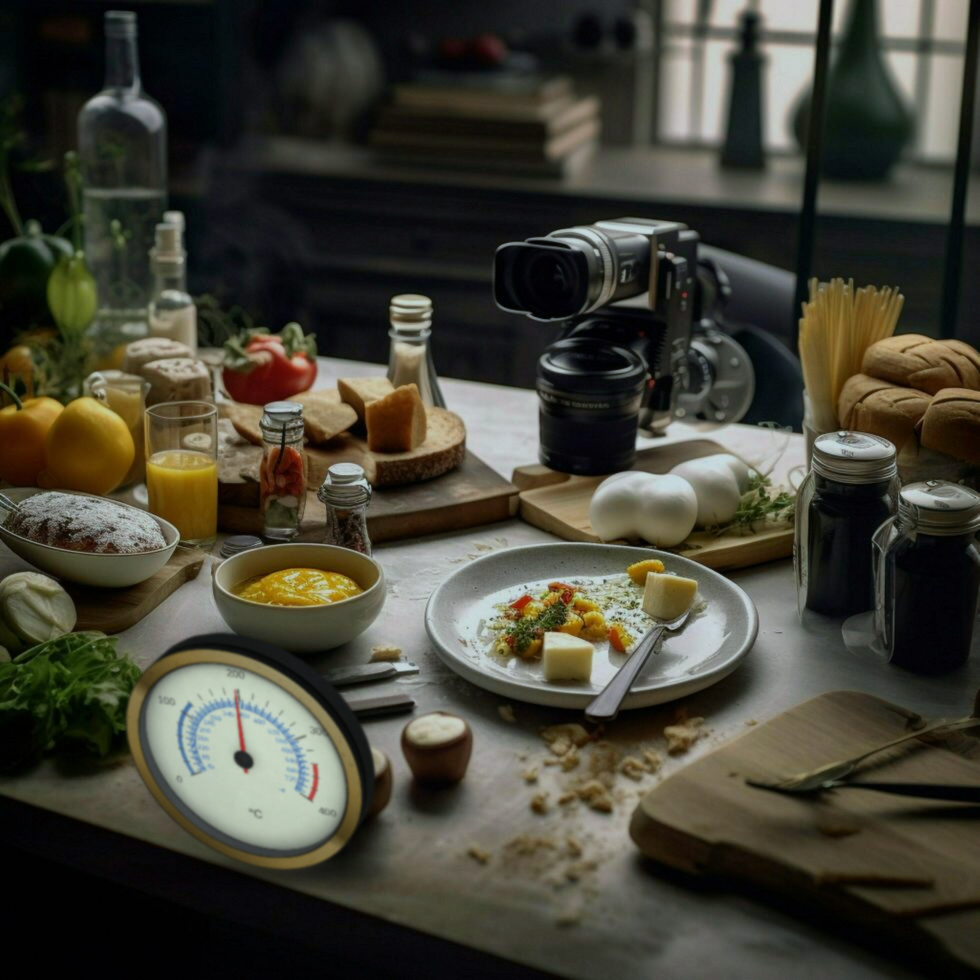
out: {"value": 200, "unit": "°C"}
